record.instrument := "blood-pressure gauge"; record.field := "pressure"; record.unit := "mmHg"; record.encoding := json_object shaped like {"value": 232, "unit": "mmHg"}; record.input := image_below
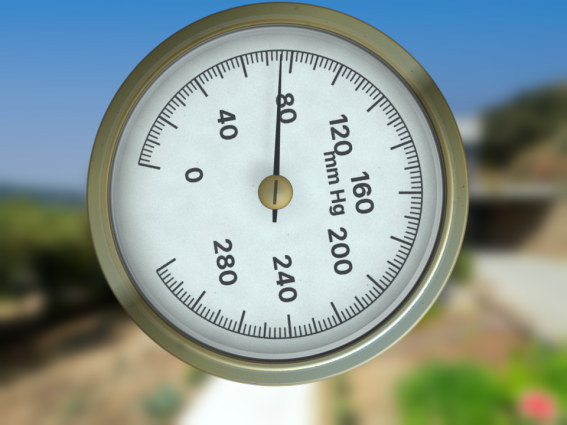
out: {"value": 76, "unit": "mmHg"}
